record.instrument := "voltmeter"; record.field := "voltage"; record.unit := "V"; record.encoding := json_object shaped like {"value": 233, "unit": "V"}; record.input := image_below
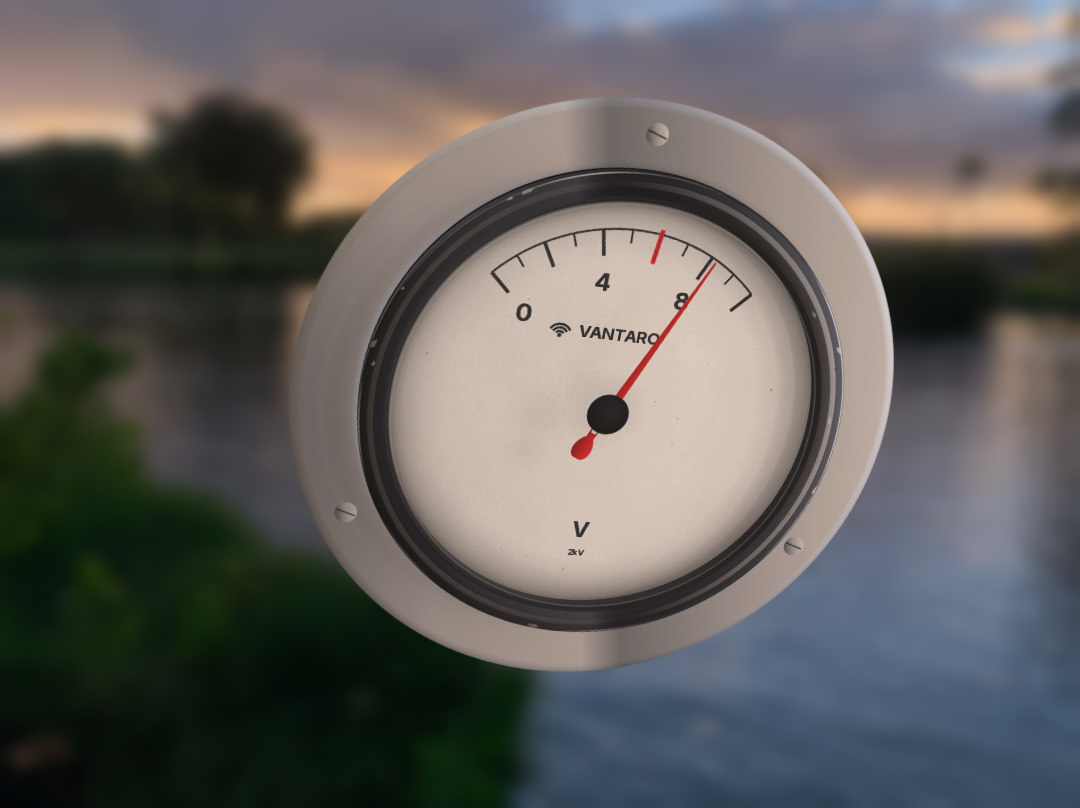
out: {"value": 8, "unit": "V"}
